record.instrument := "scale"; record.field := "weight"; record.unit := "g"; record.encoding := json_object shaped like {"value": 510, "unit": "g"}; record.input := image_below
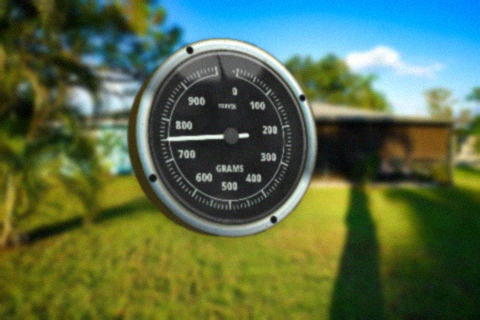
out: {"value": 750, "unit": "g"}
